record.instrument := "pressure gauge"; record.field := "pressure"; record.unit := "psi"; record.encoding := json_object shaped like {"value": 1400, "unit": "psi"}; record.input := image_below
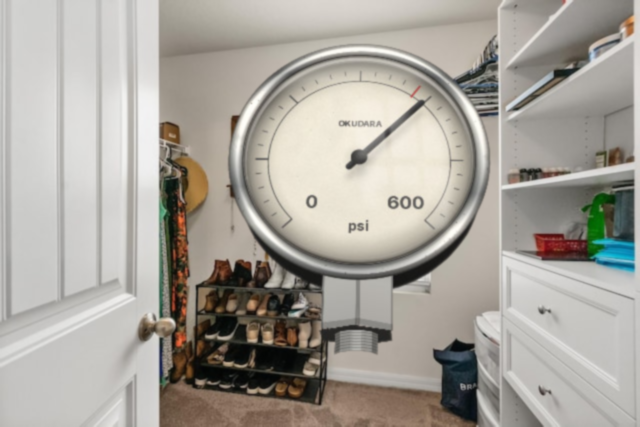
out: {"value": 400, "unit": "psi"}
